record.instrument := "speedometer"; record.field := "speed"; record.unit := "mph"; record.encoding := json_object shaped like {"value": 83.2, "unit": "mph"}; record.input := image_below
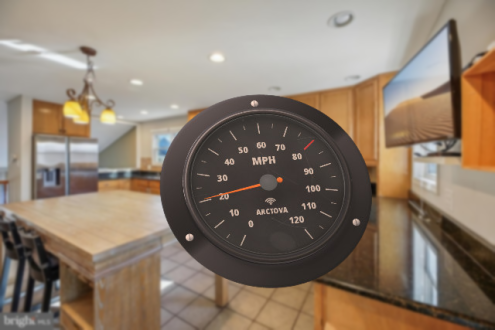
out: {"value": 20, "unit": "mph"}
